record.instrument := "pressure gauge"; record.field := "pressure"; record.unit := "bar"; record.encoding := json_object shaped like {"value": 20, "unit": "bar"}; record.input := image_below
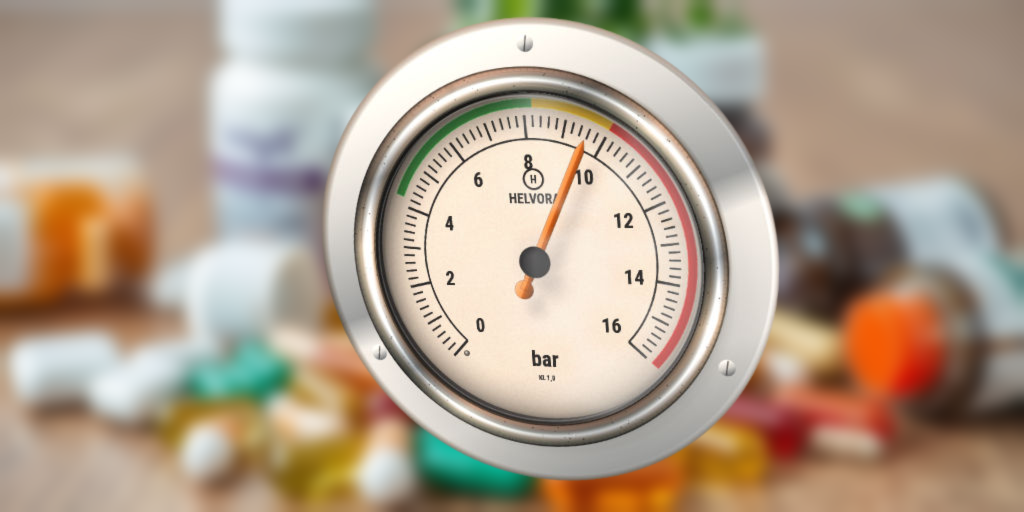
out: {"value": 9.6, "unit": "bar"}
